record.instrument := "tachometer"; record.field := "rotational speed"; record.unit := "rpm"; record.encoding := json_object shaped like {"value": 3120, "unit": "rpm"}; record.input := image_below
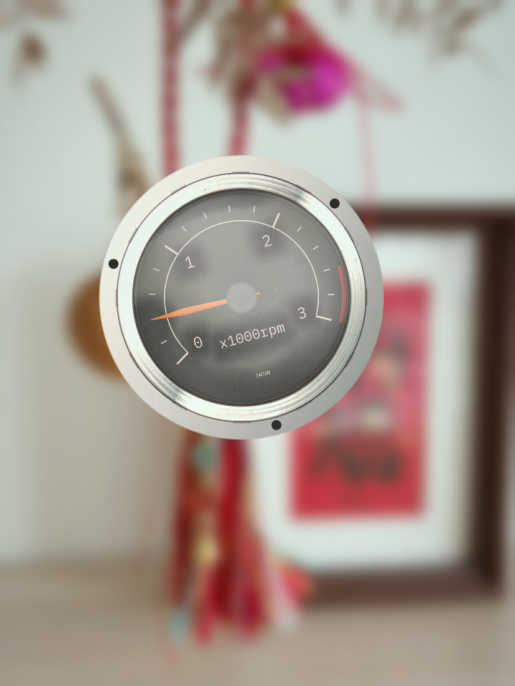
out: {"value": 400, "unit": "rpm"}
